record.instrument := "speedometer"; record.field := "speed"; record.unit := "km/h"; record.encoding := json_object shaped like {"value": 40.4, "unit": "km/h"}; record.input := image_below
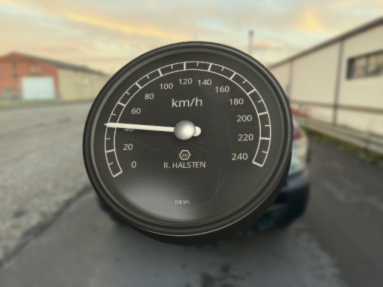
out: {"value": 40, "unit": "km/h"}
